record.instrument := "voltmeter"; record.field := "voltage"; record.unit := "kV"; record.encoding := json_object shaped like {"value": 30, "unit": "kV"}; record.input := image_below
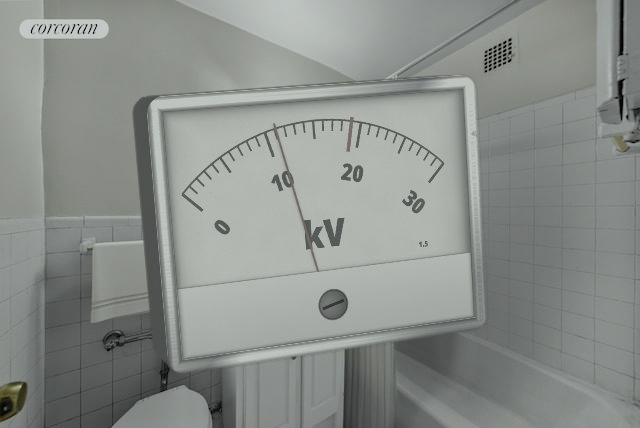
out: {"value": 11, "unit": "kV"}
